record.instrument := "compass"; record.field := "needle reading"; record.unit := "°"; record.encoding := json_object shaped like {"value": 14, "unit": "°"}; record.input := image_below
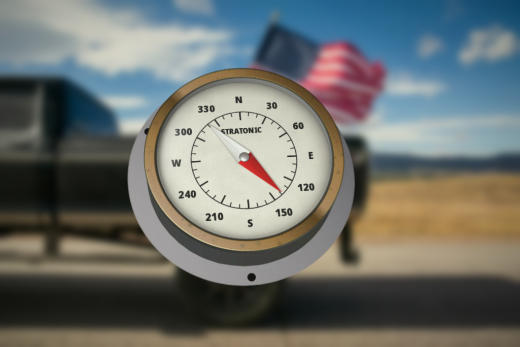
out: {"value": 140, "unit": "°"}
